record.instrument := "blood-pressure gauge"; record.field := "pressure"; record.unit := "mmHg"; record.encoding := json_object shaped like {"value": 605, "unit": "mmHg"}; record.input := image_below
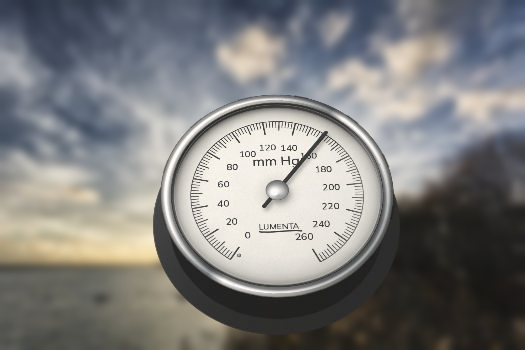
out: {"value": 160, "unit": "mmHg"}
